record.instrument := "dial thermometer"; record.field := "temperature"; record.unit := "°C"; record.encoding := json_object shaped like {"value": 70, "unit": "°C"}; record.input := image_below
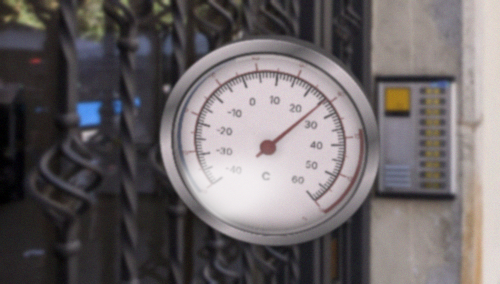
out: {"value": 25, "unit": "°C"}
